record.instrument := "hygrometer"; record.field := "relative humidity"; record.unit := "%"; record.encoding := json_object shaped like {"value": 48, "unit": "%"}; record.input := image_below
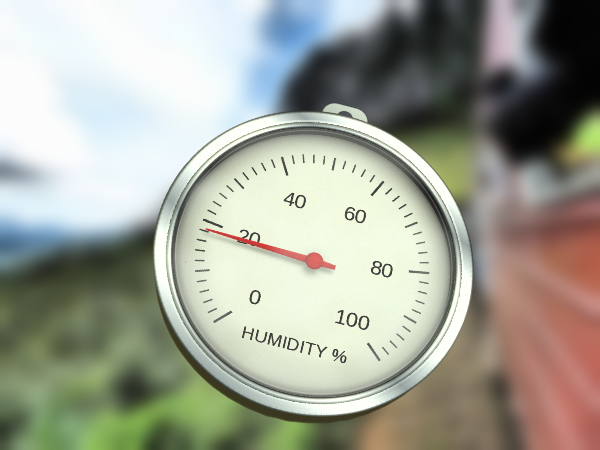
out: {"value": 18, "unit": "%"}
